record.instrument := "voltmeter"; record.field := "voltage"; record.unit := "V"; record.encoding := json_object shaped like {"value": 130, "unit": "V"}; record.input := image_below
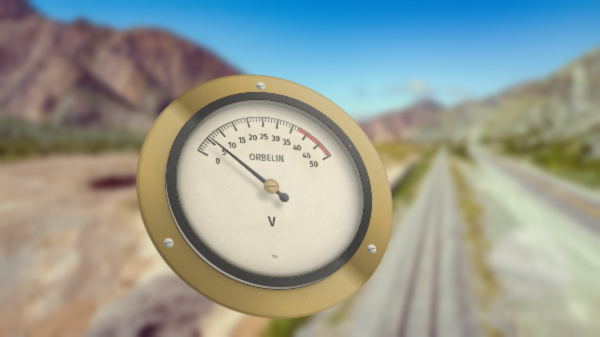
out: {"value": 5, "unit": "V"}
